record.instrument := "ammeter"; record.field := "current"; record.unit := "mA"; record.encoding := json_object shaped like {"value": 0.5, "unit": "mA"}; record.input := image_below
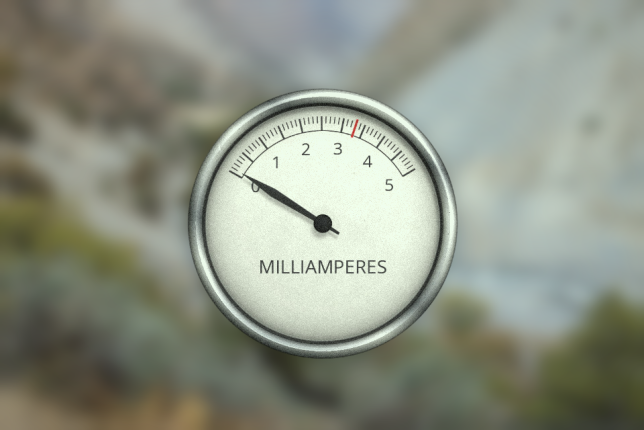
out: {"value": 0.1, "unit": "mA"}
